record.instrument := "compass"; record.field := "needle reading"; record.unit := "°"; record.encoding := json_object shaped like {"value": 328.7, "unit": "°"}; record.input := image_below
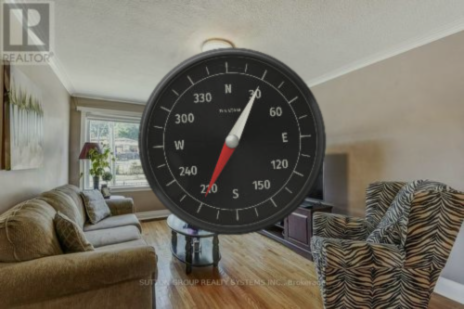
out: {"value": 210, "unit": "°"}
